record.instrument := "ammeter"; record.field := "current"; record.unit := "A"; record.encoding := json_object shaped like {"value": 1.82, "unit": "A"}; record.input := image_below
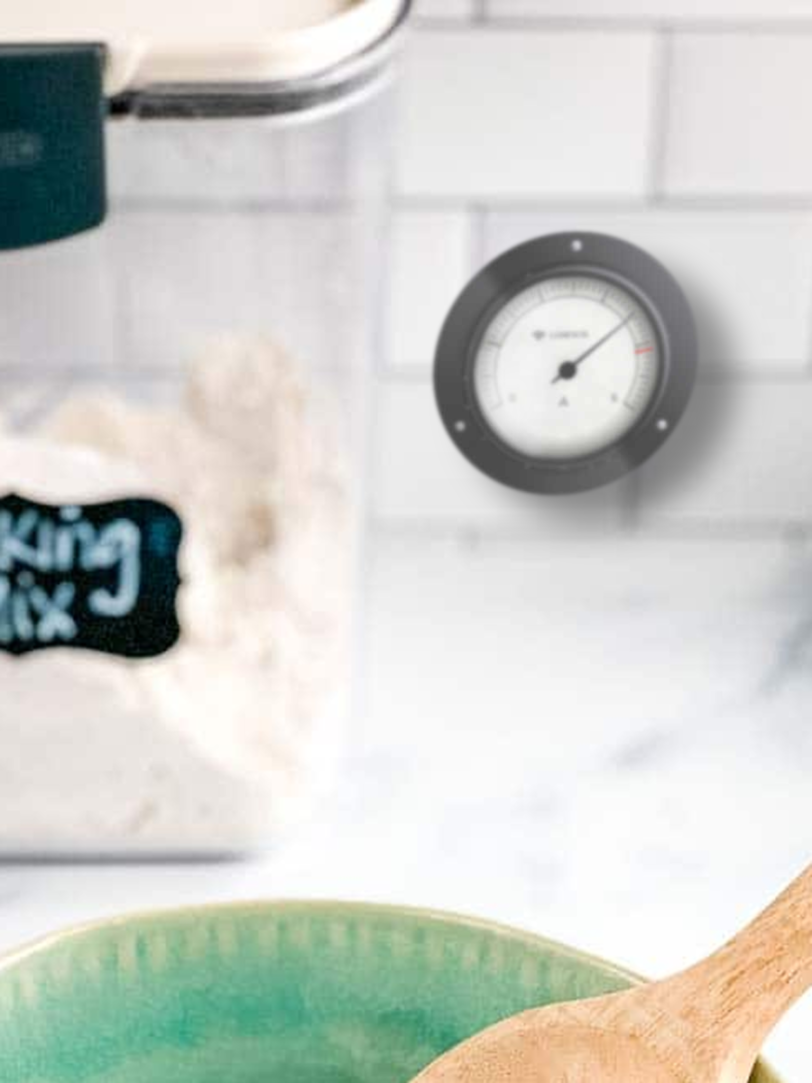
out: {"value": 3.5, "unit": "A"}
